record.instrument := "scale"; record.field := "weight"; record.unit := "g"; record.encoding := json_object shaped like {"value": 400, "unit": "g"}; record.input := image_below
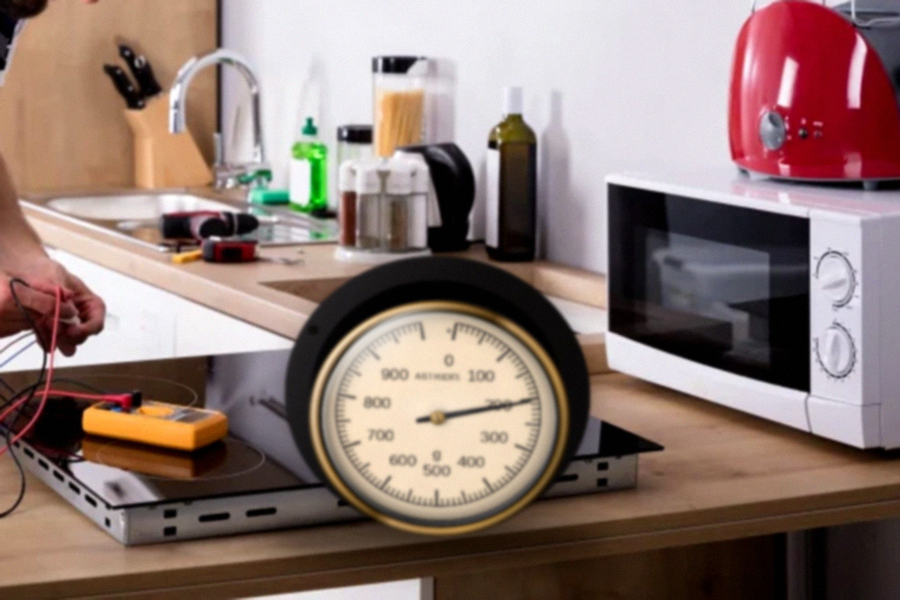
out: {"value": 200, "unit": "g"}
